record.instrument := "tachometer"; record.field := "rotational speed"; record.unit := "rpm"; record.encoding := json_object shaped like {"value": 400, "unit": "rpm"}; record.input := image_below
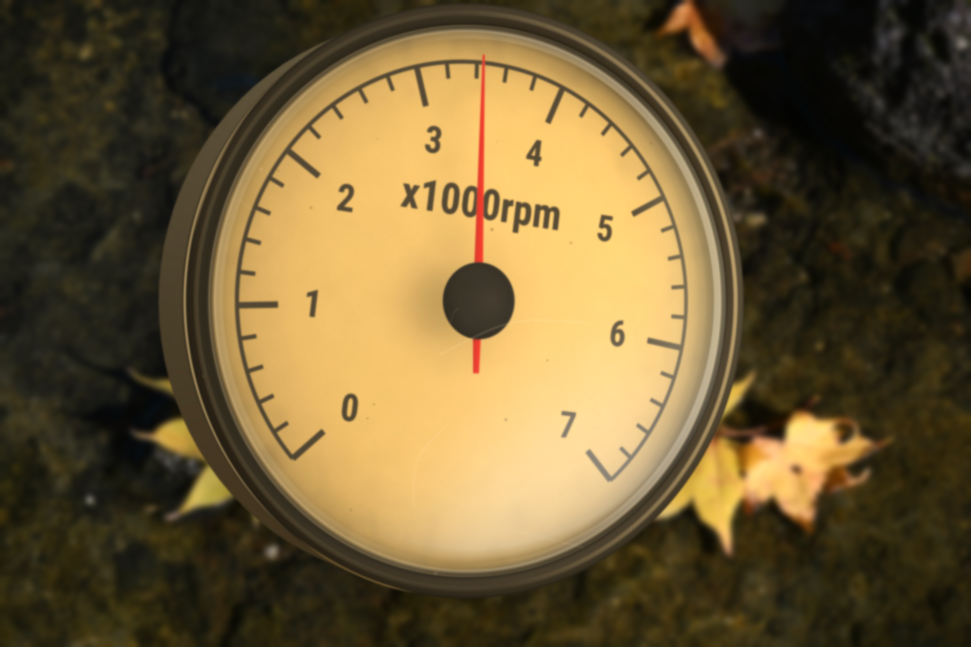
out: {"value": 3400, "unit": "rpm"}
